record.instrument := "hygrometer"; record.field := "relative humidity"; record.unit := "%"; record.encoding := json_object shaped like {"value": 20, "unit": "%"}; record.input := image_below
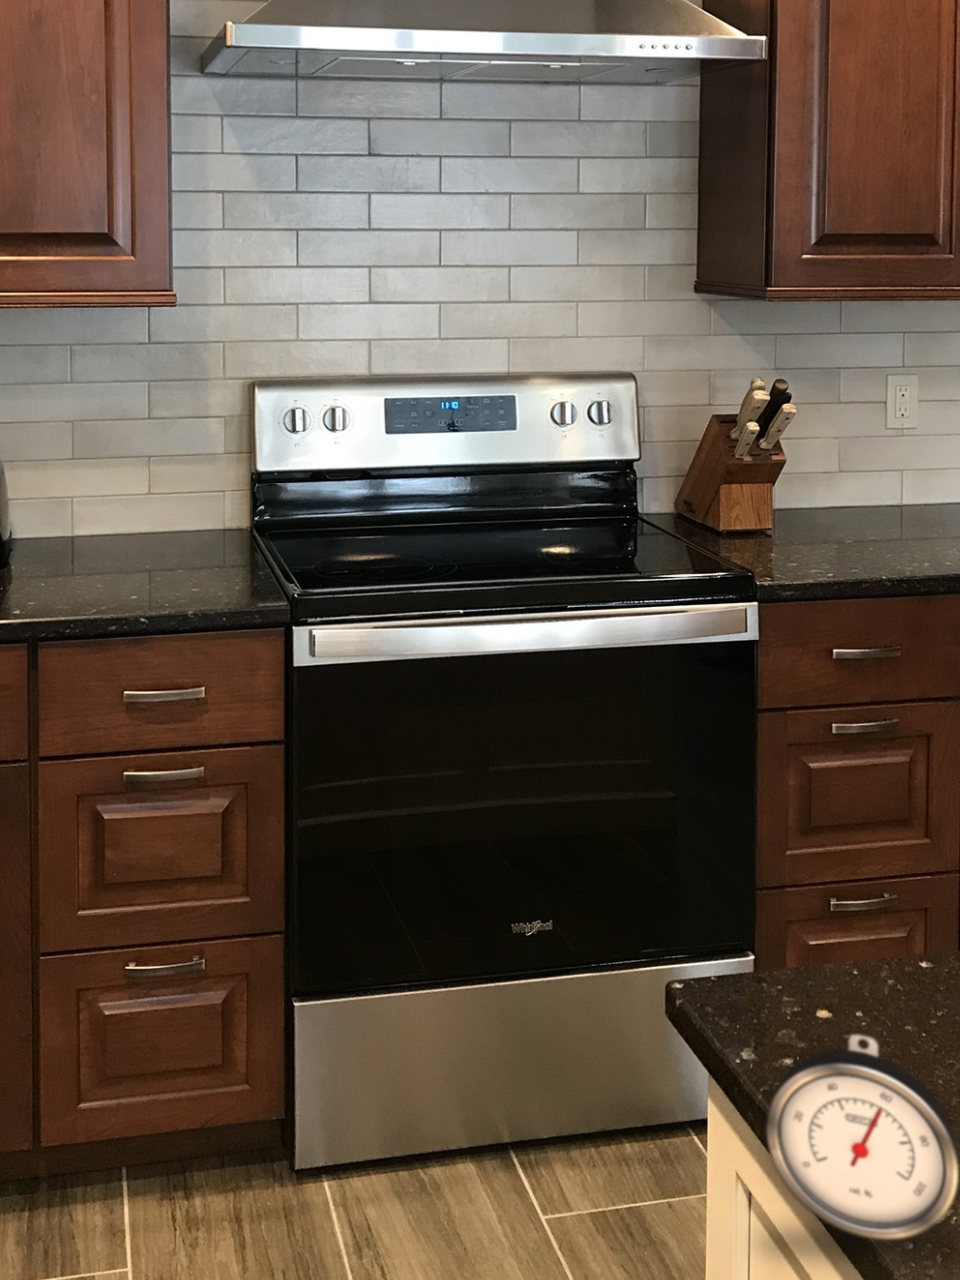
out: {"value": 60, "unit": "%"}
